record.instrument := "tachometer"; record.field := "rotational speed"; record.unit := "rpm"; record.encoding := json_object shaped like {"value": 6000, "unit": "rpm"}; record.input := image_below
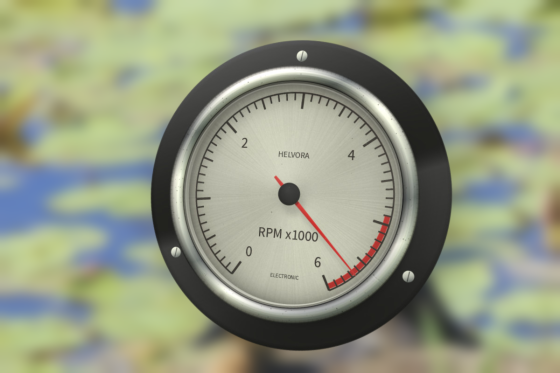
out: {"value": 5650, "unit": "rpm"}
